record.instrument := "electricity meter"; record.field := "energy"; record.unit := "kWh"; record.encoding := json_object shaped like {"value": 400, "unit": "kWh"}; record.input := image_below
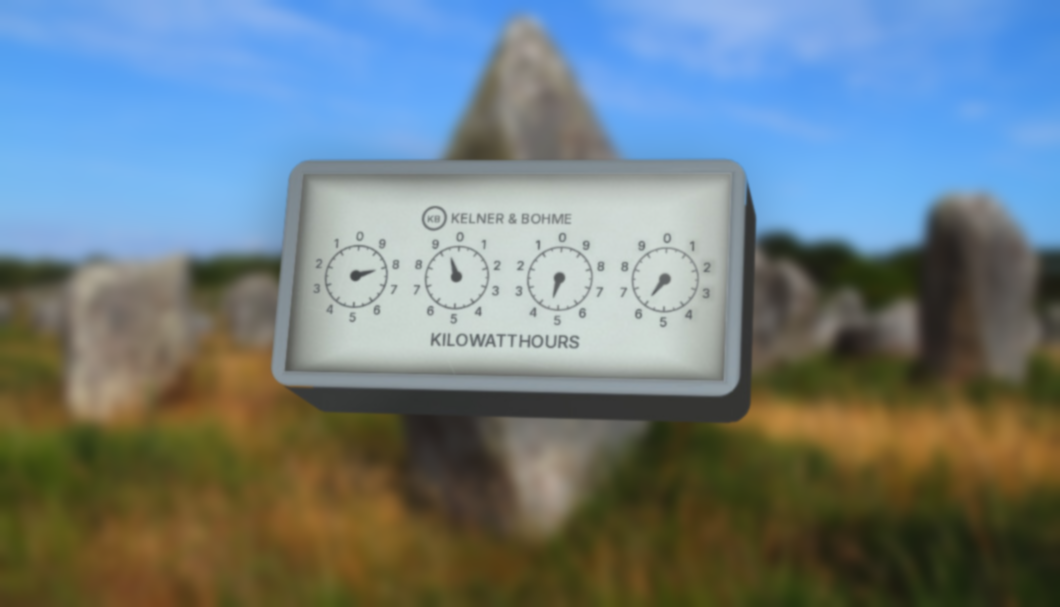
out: {"value": 7946, "unit": "kWh"}
